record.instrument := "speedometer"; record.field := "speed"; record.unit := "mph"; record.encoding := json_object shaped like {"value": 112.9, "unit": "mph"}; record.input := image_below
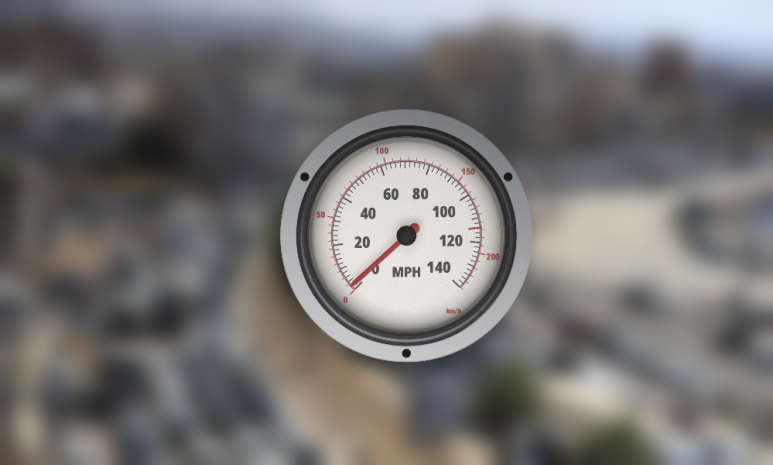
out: {"value": 2, "unit": "mph"}
